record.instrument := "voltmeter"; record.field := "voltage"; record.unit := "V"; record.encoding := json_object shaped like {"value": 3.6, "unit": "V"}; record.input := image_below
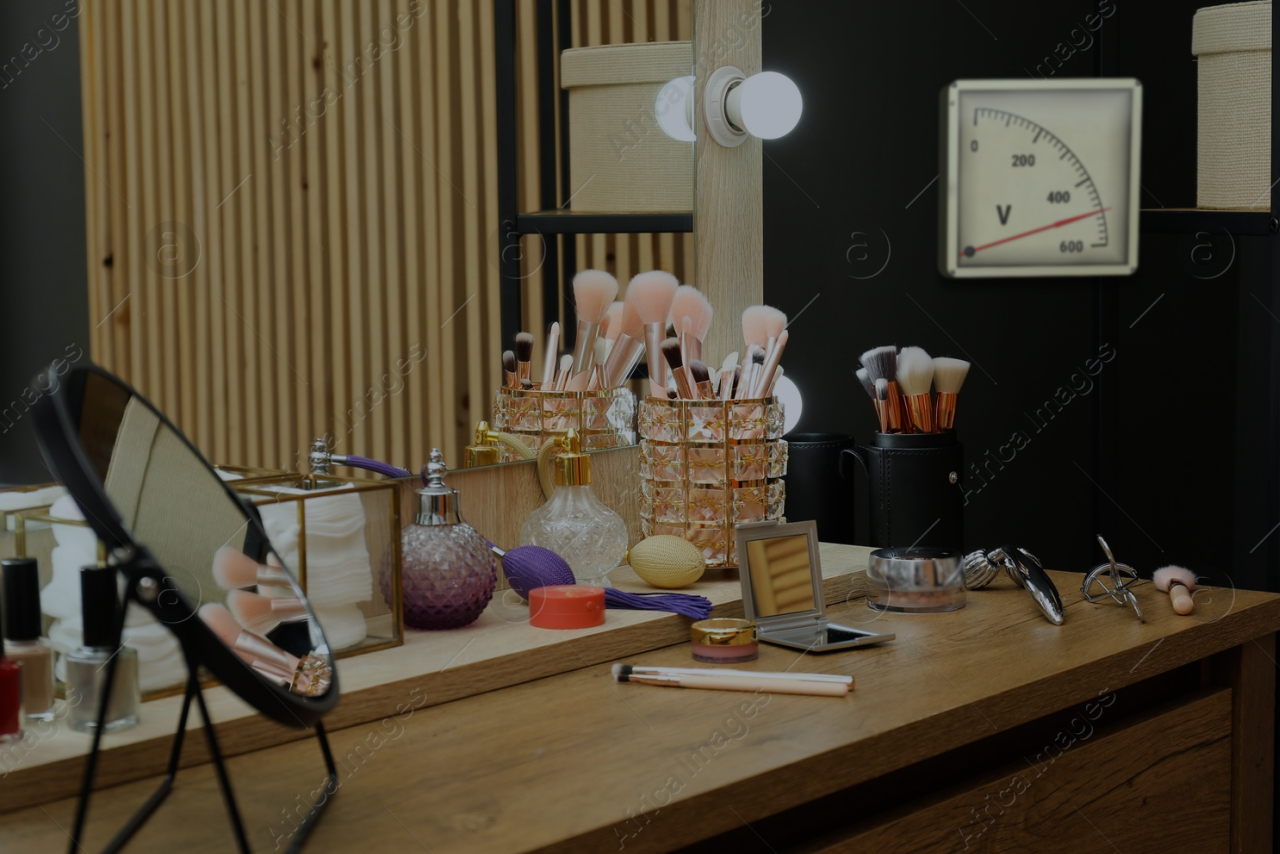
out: {"value": 500, "unit": "V"}
